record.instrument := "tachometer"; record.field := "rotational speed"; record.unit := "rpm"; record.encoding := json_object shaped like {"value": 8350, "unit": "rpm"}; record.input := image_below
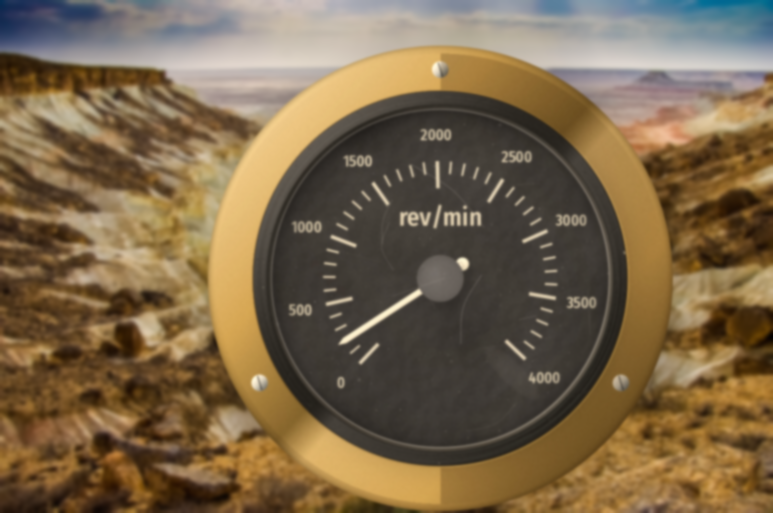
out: {"value": 200, "unit": "rpm"}
